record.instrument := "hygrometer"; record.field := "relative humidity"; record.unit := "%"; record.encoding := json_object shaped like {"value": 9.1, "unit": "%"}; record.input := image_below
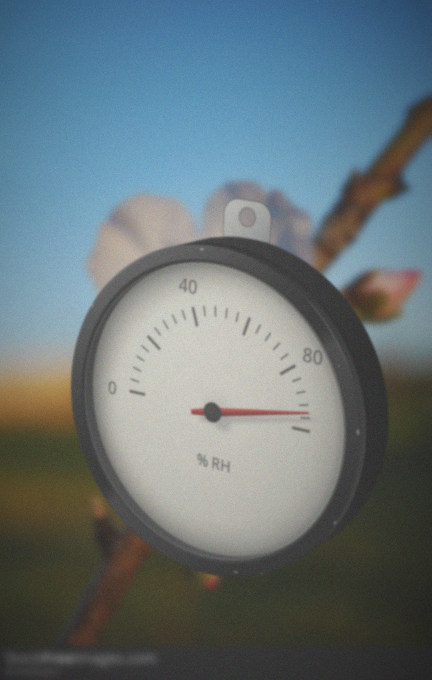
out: {"value": 94, "unit": "%"}
